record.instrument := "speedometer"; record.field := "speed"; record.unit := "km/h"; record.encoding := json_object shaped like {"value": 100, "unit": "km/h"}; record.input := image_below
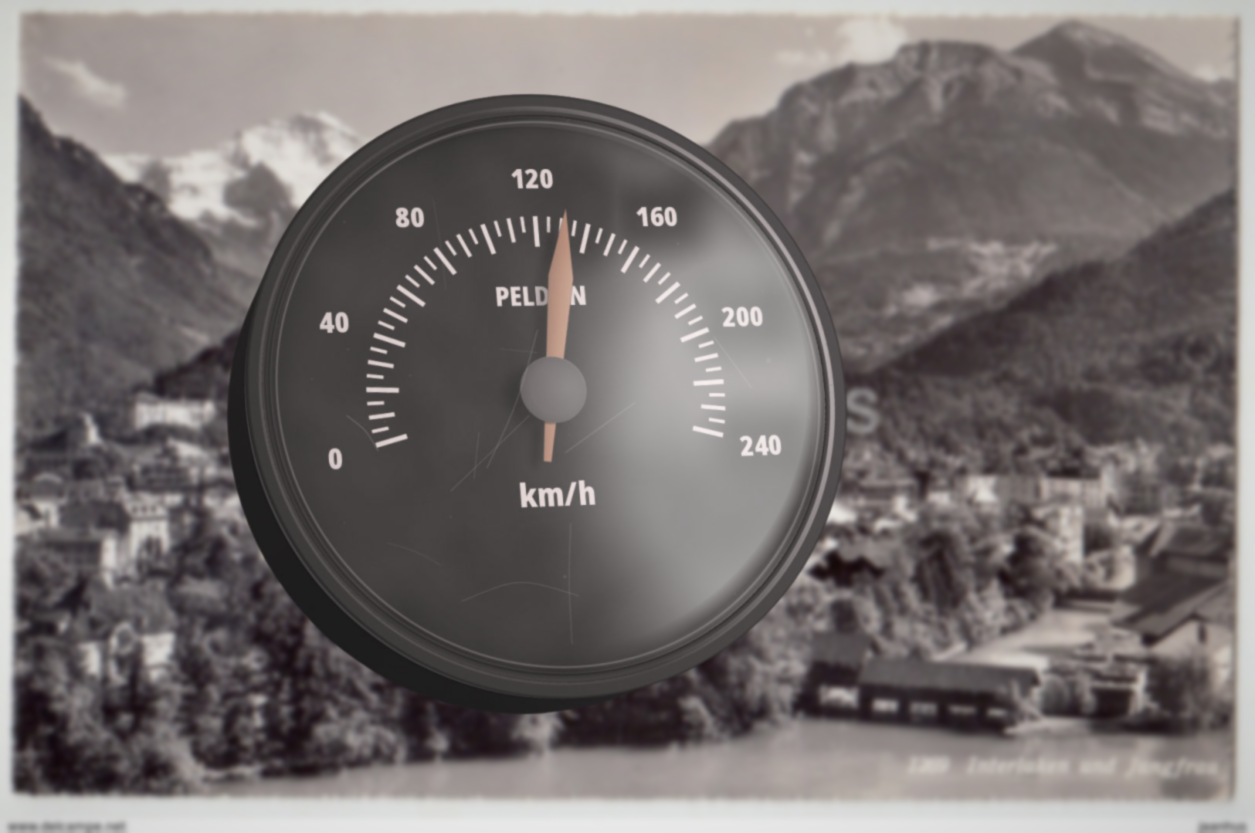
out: {"value": 130, "unit": "km/h"}
